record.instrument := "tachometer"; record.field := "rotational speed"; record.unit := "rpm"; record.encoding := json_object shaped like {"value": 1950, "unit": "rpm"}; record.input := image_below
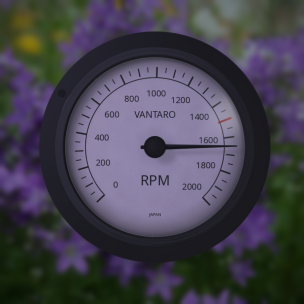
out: {"value": 1650, "unit": "rpm"}
